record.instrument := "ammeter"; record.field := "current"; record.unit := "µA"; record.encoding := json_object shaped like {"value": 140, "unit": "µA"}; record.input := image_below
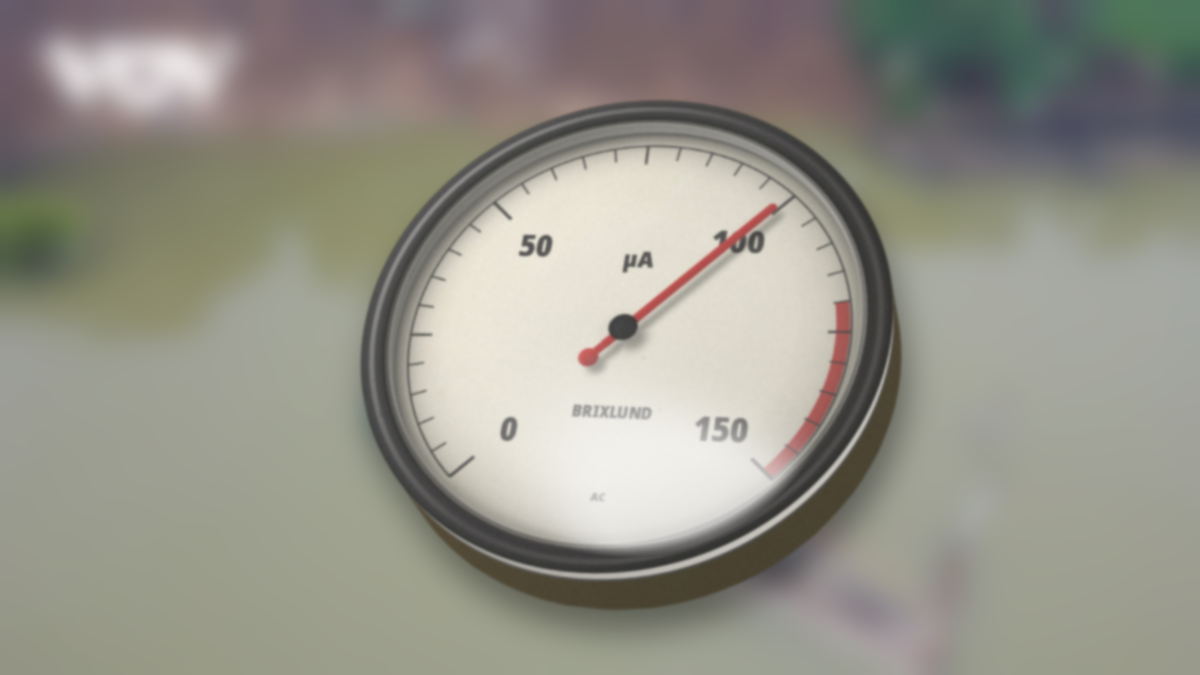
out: {"value": 100, "unit": "µA"}
